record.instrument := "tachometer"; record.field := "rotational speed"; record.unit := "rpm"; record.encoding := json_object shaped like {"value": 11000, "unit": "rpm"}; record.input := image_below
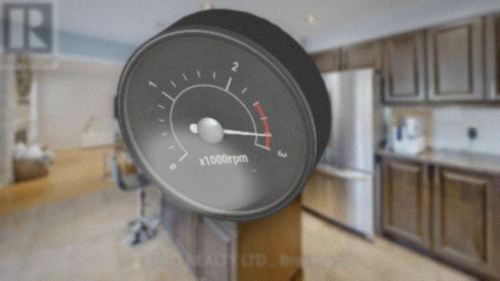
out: {"value": 2800, "unit": "rpm"}
